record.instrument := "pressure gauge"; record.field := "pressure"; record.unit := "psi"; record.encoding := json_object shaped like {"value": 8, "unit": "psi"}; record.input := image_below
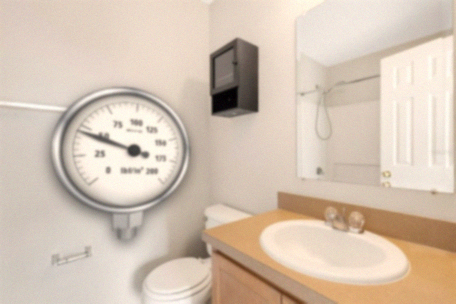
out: {"value": 45, "unit": "psi"}
